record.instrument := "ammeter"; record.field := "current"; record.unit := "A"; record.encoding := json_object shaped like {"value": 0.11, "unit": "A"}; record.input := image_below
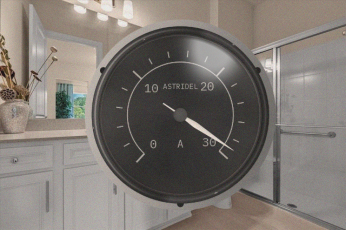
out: {"value": 29, "unit": "A"}
